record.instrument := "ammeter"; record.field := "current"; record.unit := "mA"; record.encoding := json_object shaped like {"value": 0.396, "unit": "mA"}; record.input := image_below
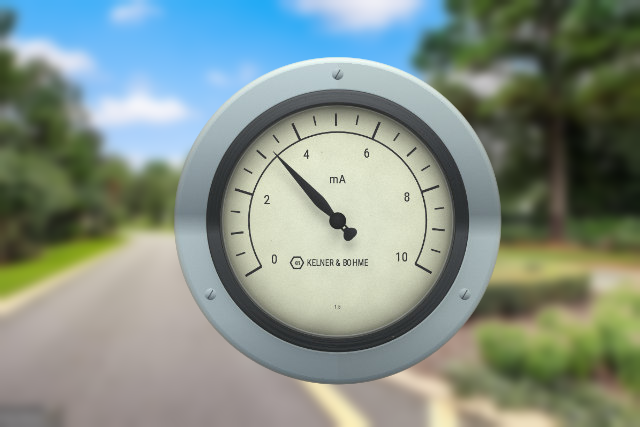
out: {"value": 3.25, "unit": "mA"}
